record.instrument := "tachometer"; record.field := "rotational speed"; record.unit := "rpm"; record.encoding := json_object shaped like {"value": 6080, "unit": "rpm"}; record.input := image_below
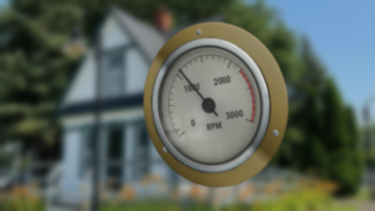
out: {"value": 1100, "unit": "rpm"}
